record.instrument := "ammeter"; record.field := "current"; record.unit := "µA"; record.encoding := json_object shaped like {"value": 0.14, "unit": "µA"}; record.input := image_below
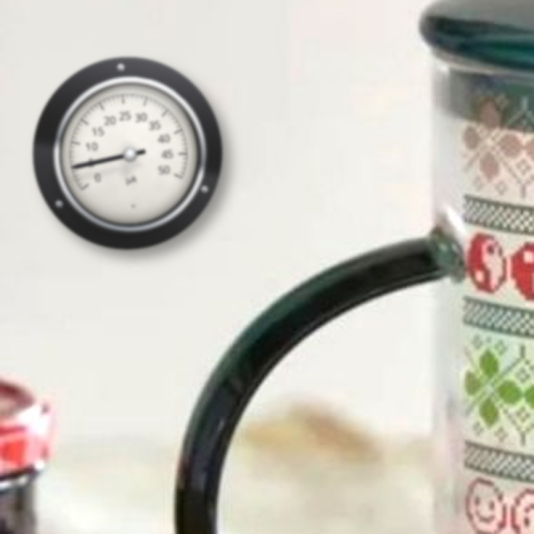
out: {"value": 5, "unit": "µA"}
